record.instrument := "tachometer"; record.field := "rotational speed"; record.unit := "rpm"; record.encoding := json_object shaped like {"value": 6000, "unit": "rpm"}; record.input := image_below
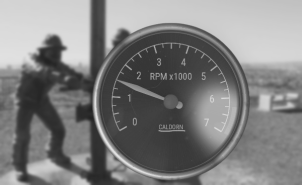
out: {"value": 1500, "unit": "rpm"}
